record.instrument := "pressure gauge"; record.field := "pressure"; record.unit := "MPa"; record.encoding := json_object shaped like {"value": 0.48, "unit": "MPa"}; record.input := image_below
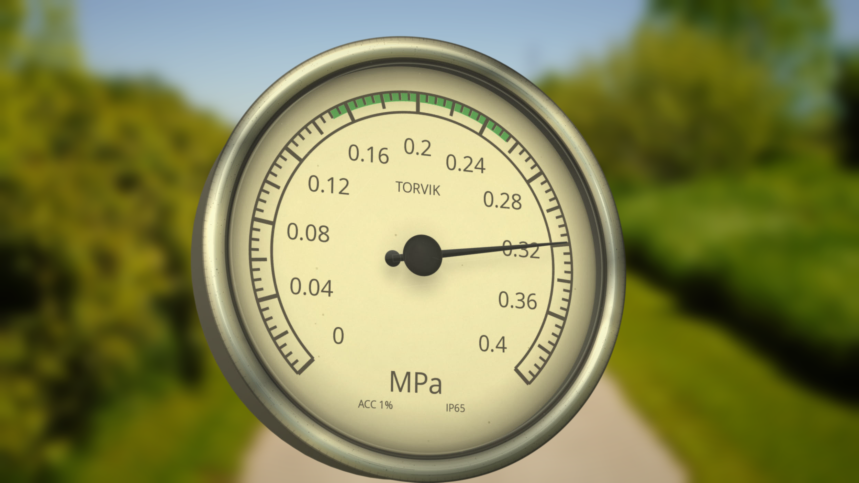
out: {"value": 0.32, "unit": "MPa"}
